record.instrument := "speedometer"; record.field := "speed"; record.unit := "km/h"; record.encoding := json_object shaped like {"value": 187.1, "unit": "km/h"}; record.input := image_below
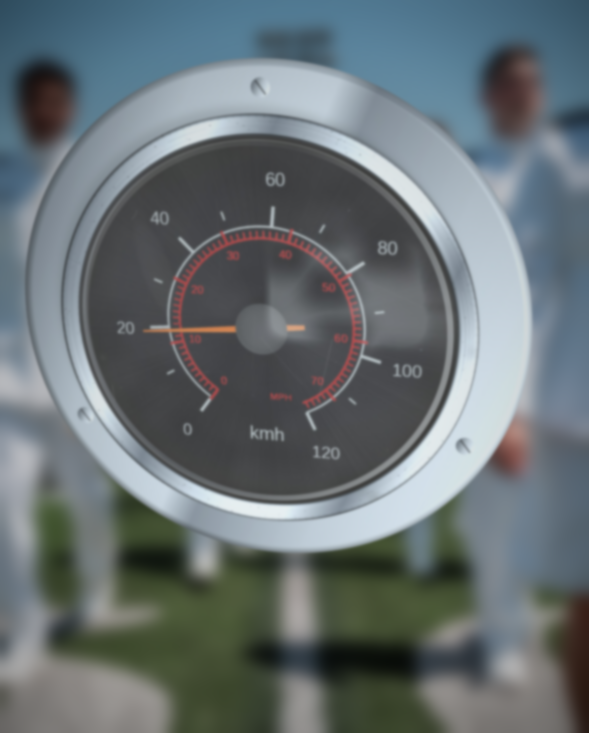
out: {"value": 20, "unit": "km/h"}
